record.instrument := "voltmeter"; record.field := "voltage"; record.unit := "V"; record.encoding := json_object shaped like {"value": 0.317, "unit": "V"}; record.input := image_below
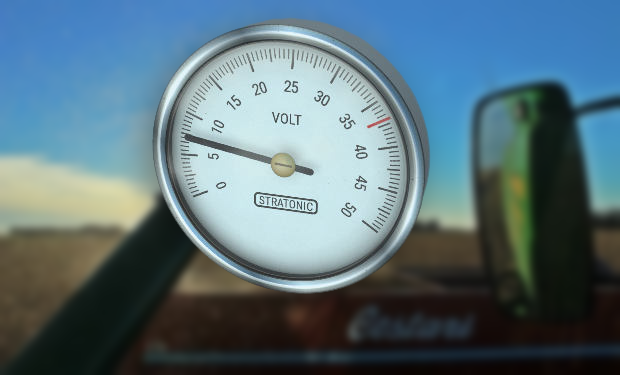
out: {"value": 7.5, "unit": "V"}
